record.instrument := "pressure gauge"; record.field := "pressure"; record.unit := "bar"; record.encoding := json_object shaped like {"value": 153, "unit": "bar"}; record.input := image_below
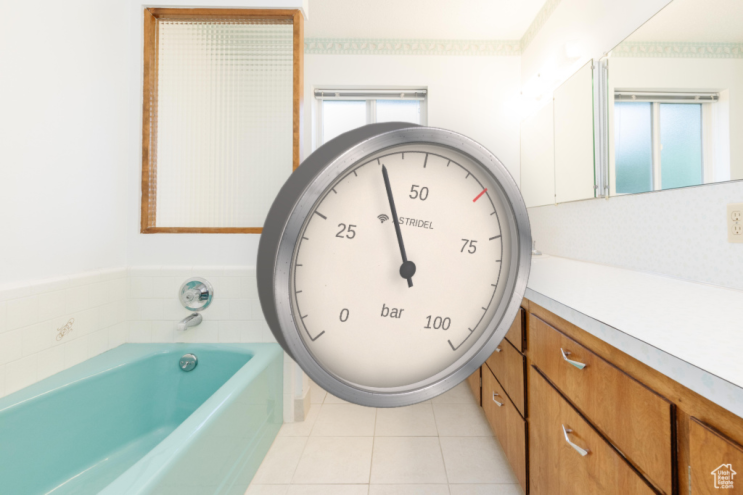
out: {"value": 40, "unit": "bar"}
